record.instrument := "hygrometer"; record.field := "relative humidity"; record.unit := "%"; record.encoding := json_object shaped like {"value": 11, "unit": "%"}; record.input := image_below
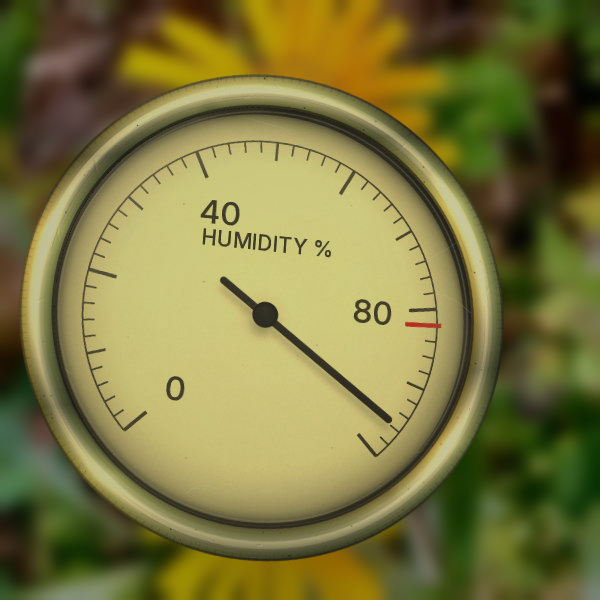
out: {"value": 96, "unit": "%"}
